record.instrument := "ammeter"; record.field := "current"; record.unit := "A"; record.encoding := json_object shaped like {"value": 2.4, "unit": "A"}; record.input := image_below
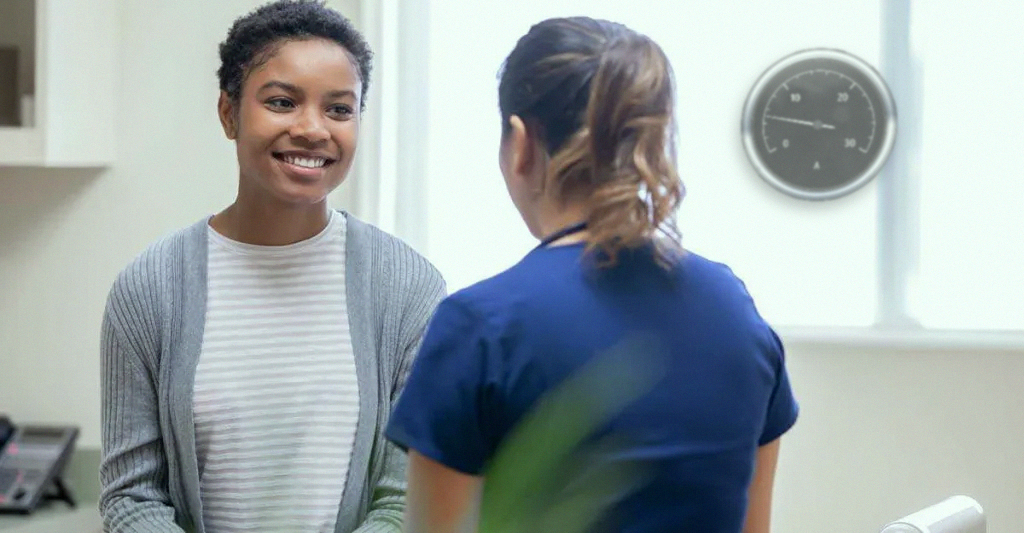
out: {"value": 5, "unit": "A"}
